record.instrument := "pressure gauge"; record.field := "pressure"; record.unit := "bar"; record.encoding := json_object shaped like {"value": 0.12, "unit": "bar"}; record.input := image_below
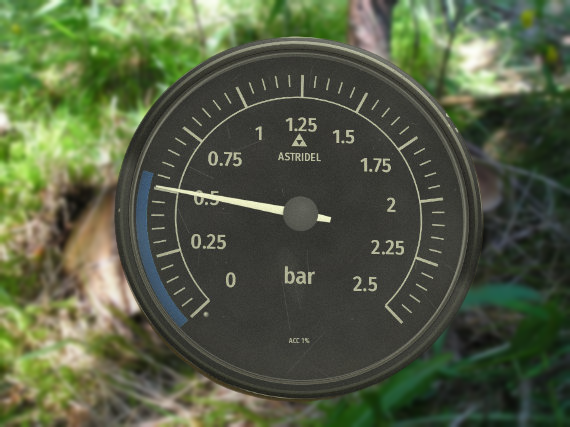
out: {"value": 0.5, "unit": "bar"}
